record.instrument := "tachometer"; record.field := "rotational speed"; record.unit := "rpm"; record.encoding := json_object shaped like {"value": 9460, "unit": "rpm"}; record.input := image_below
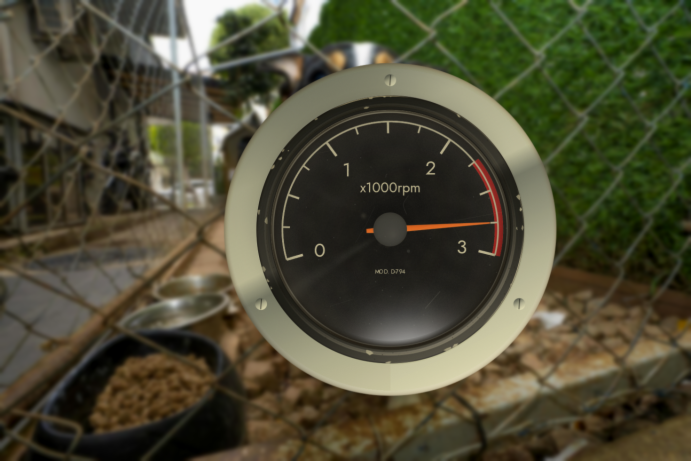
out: {"value": 2750, "unit": "rpm"}
